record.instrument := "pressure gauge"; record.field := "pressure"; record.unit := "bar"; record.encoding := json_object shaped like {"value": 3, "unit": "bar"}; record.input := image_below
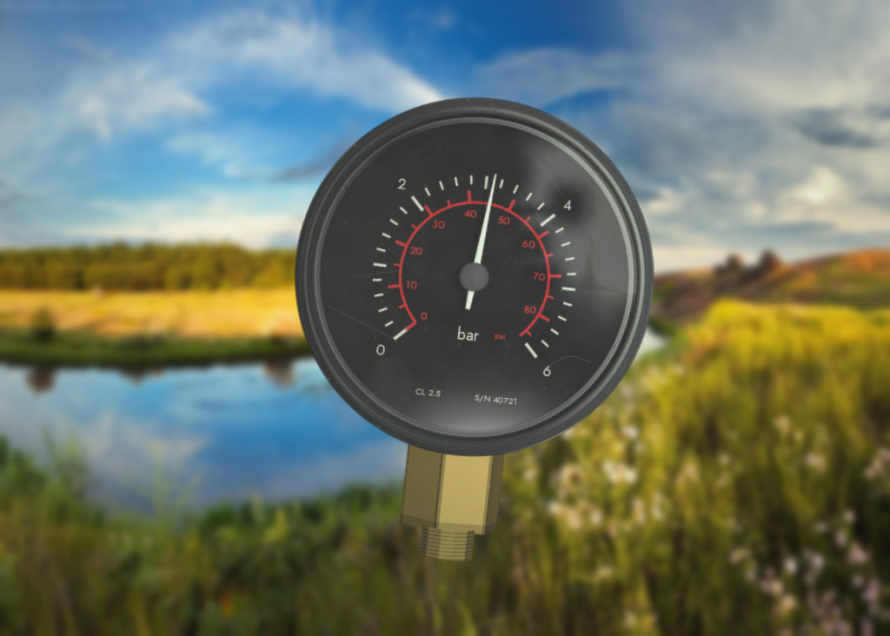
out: {"value": 3.1, "unit": "bar"}
